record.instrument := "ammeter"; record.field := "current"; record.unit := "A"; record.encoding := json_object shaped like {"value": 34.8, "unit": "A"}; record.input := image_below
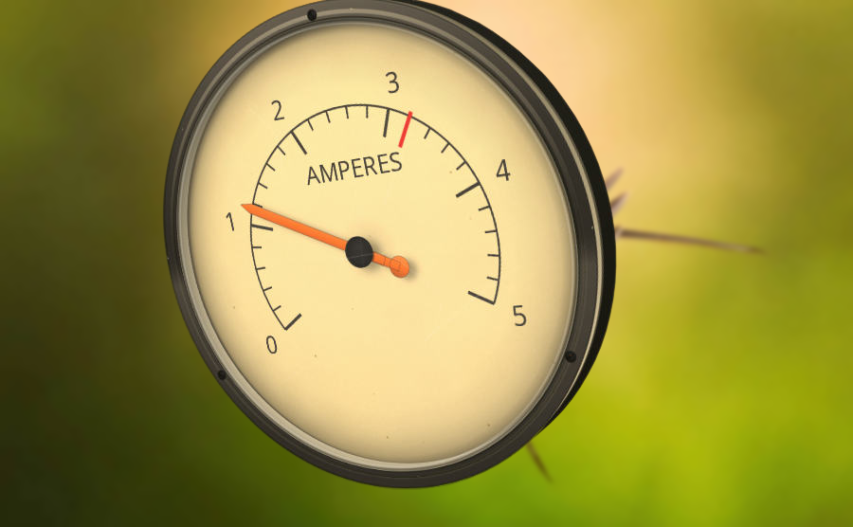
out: {"value": 1.2, "unit": "A"}
